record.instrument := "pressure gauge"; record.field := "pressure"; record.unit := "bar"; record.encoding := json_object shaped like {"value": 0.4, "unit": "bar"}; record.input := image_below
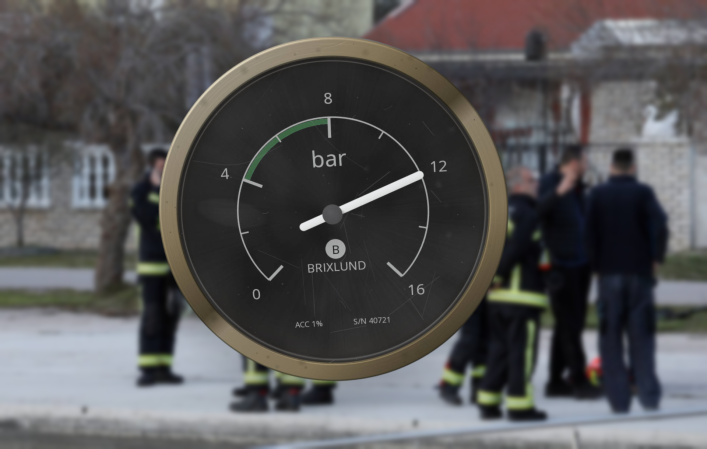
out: {"value": 12, "unit": "bar"}
